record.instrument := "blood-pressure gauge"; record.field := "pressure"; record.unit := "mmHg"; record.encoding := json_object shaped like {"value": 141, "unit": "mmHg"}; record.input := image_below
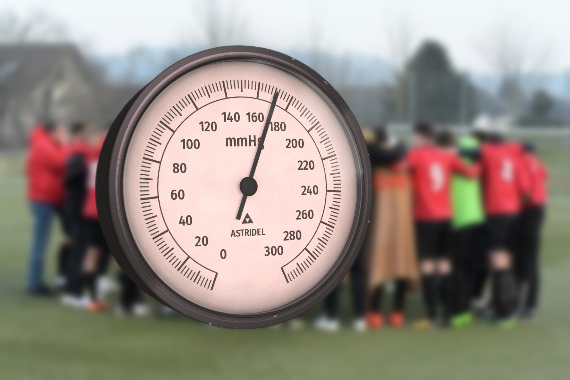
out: {"value": 170, "unit": "mmHg"}
